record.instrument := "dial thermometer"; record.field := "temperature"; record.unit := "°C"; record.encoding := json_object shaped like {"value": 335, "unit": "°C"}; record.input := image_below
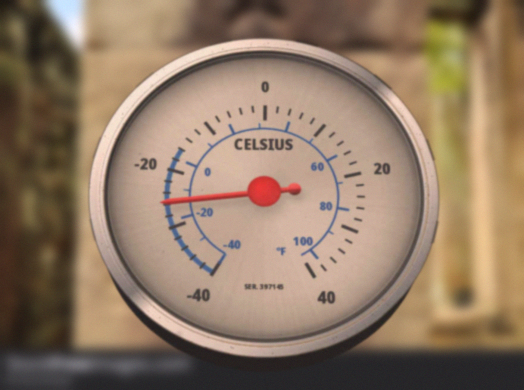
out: {"value": -26, "unit": "°C"}
